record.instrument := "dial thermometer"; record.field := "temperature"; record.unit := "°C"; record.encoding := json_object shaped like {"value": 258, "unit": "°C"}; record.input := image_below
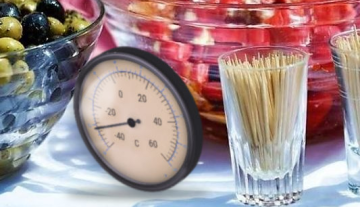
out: {"value": -30, "unit": "°C"}
